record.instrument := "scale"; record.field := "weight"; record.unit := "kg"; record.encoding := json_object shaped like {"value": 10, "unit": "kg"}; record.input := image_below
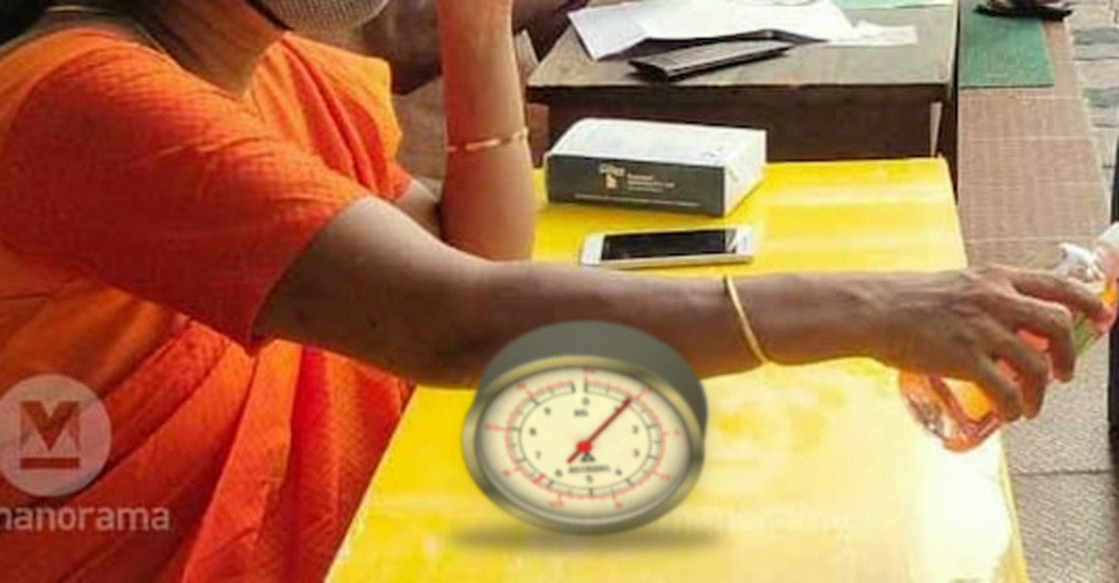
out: {"value": 1, "unit": "kg"}
